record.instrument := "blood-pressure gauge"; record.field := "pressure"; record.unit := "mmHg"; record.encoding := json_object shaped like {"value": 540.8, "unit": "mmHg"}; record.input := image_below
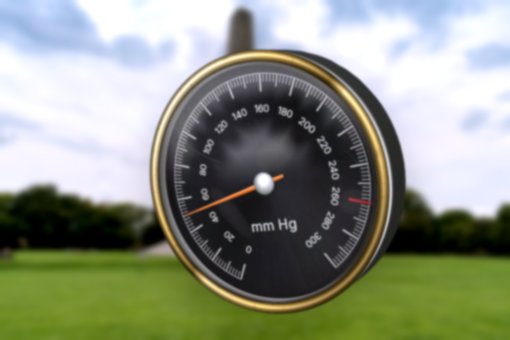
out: {"value": 50, "unit": "mmHg"}
